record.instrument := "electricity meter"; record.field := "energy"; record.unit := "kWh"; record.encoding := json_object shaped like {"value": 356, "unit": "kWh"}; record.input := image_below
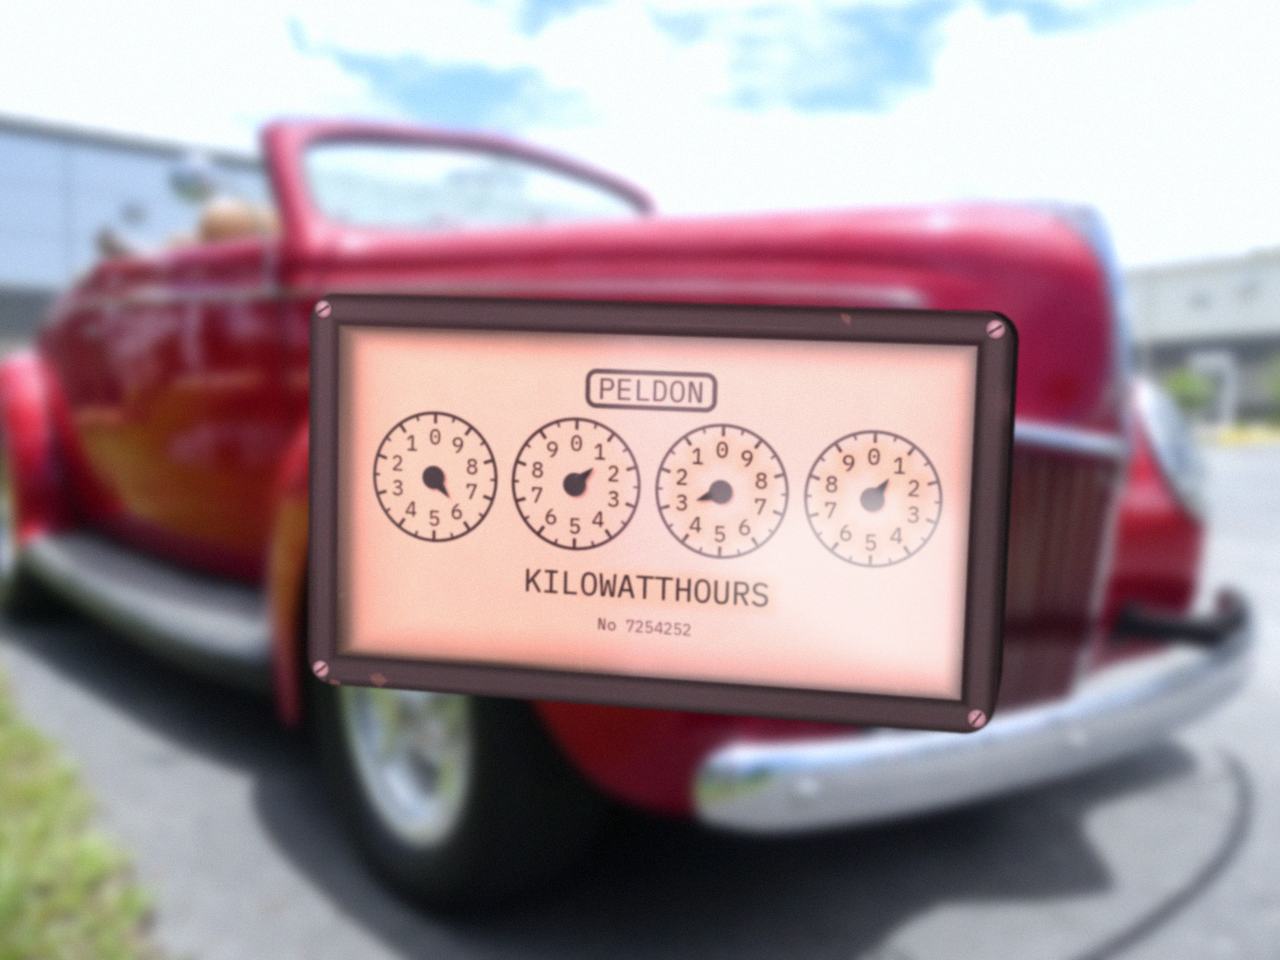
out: {"value": 6131, "unit": "kWh"}
